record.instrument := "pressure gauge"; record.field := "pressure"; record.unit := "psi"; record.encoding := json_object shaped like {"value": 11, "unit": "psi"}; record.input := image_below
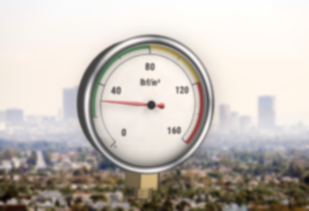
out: {"value": 30, "unit": "psi"}
